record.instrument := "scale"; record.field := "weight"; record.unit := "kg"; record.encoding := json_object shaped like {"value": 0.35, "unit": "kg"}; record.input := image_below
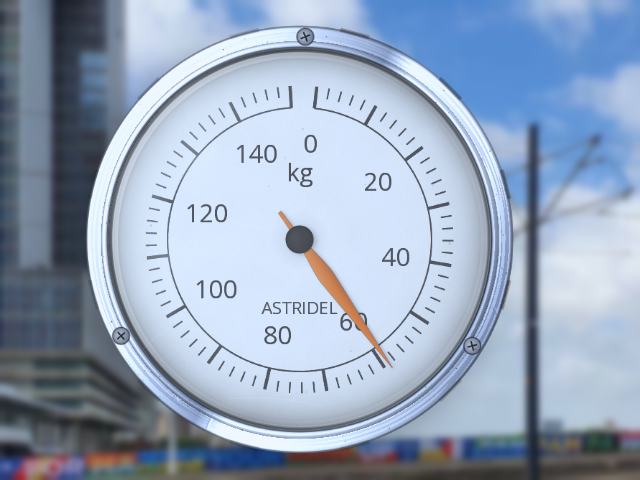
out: {"value": 59, "unit": "kg"}
